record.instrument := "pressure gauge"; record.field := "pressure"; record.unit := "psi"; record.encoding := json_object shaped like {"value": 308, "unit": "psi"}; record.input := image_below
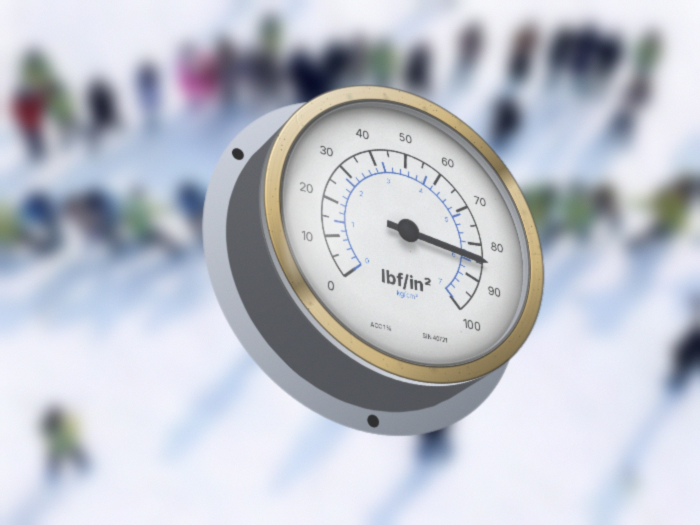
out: {"value": 85, "unit": "psi"}
